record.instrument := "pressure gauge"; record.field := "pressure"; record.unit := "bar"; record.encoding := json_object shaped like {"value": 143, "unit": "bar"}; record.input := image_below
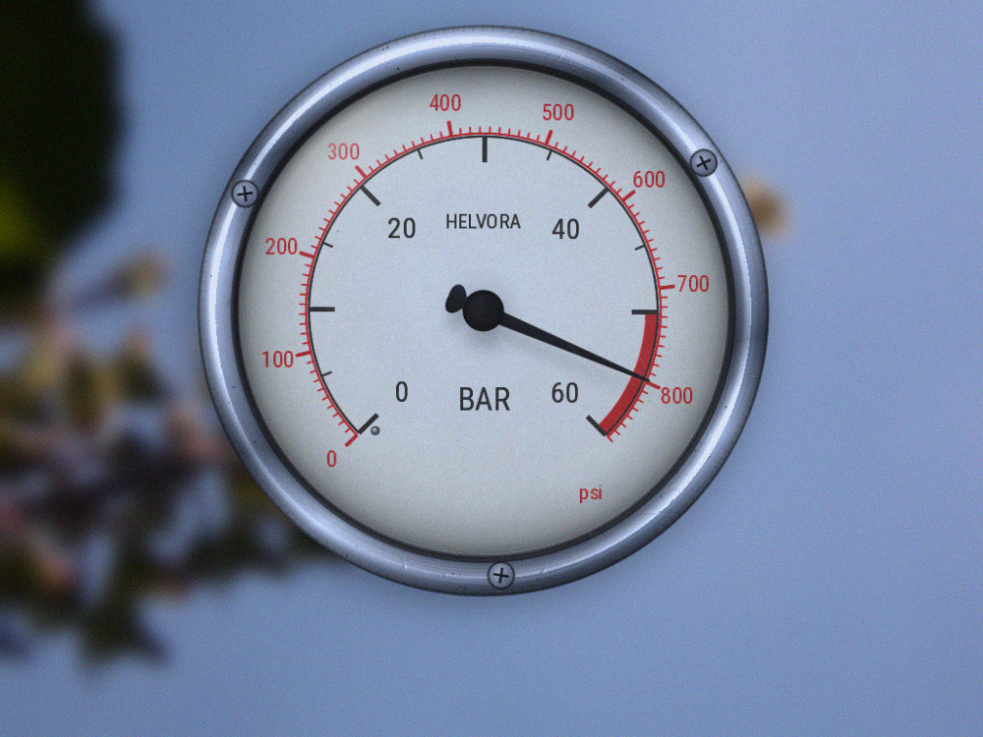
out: {"value": 55, "unit": "bar"}
